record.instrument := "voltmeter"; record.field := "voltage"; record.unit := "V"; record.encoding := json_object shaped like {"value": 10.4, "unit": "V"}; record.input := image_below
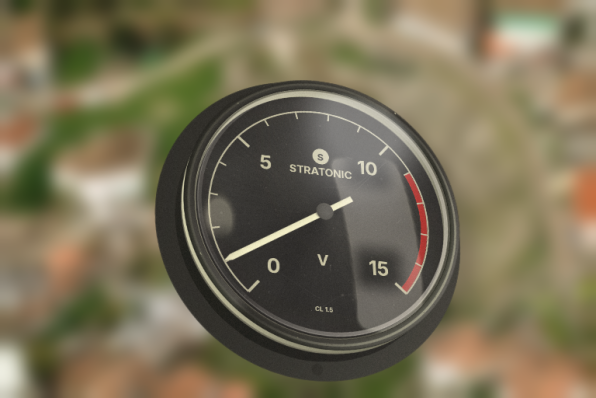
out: {"value": 1, "unit": "V"}
